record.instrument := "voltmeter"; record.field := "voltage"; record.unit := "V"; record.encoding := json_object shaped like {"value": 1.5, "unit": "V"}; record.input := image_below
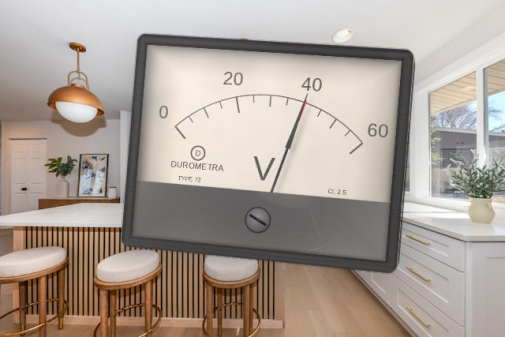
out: {"value": 40, "unit": "V"}
